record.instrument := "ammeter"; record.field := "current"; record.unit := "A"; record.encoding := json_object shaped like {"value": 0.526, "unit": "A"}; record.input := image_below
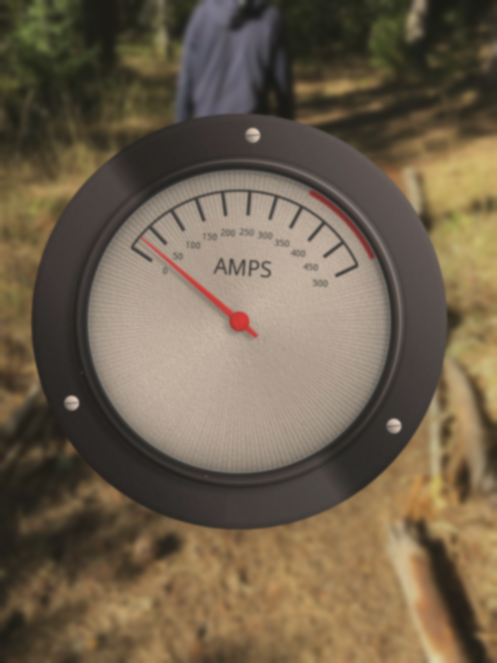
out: {"value": 25, "unit": "A"}
